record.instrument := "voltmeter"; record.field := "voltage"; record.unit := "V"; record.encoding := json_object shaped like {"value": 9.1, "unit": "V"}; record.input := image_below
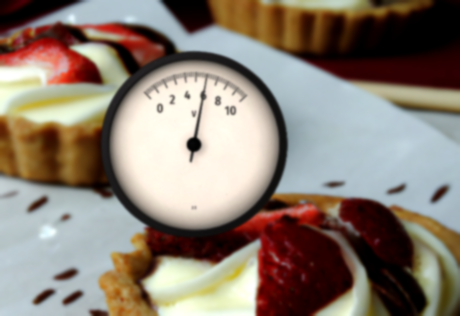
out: {"value": 6, "unit": "V"}
